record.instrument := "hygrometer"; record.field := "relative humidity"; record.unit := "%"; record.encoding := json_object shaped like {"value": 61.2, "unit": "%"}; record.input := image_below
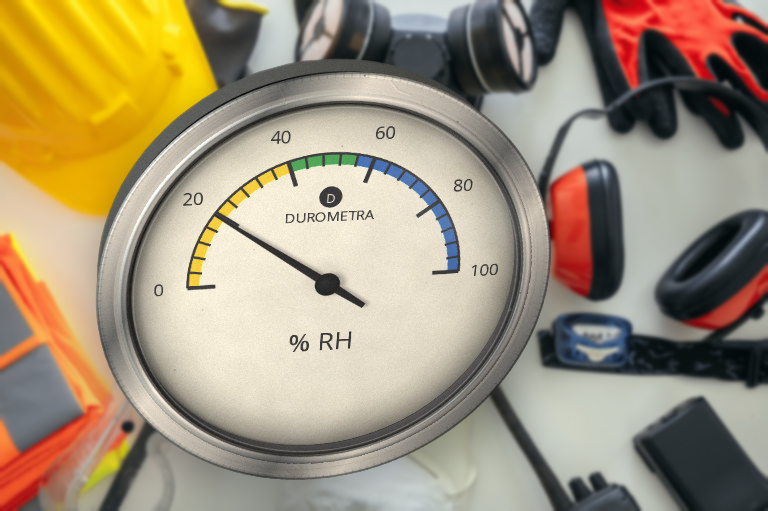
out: {"value": 20, "unit": "%"}
